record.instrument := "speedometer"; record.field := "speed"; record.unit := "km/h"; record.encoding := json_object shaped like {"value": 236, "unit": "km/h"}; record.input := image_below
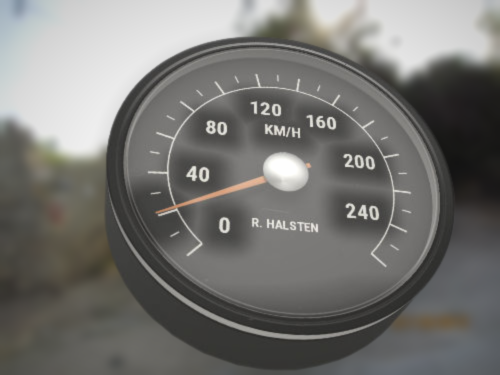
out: {"value": 20, "unit": "km/h"}
